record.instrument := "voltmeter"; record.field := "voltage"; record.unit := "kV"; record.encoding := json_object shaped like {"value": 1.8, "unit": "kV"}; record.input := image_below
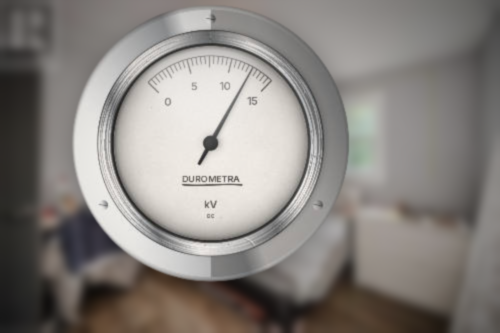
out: {"value": 12.5, "unit": "kV"}
